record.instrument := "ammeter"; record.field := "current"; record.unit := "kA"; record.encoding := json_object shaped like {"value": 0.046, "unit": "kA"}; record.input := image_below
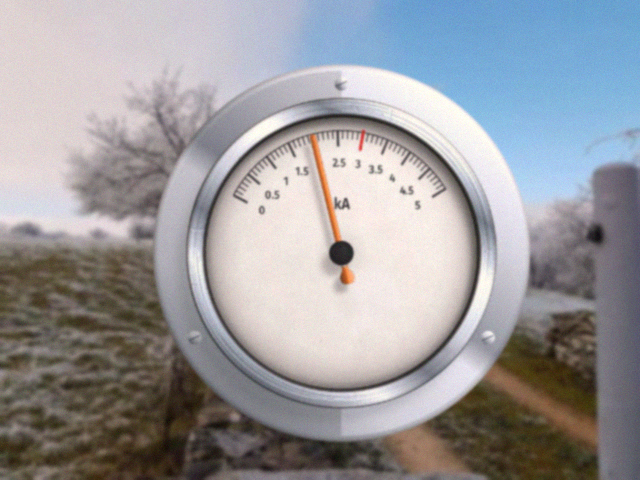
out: {"value": 2, "unit": "kA"}
